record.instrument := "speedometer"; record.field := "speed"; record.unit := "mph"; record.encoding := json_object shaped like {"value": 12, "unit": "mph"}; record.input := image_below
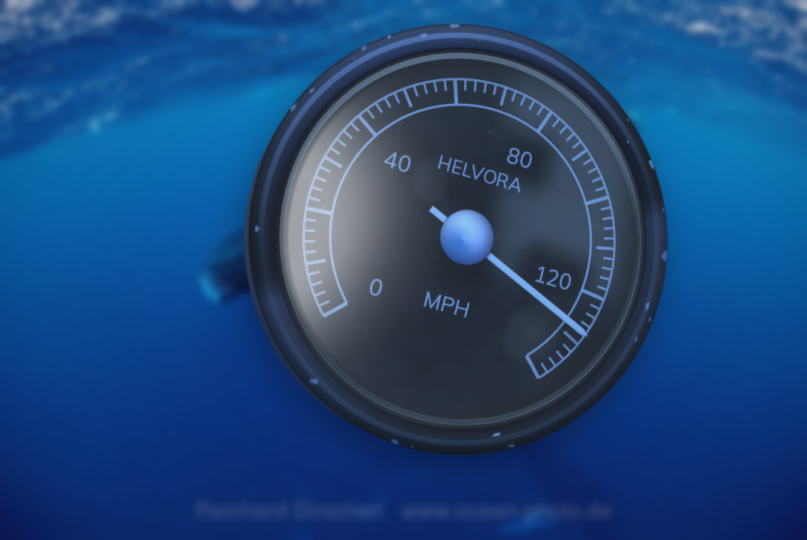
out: {"value": 128, "unit": "mph"}
